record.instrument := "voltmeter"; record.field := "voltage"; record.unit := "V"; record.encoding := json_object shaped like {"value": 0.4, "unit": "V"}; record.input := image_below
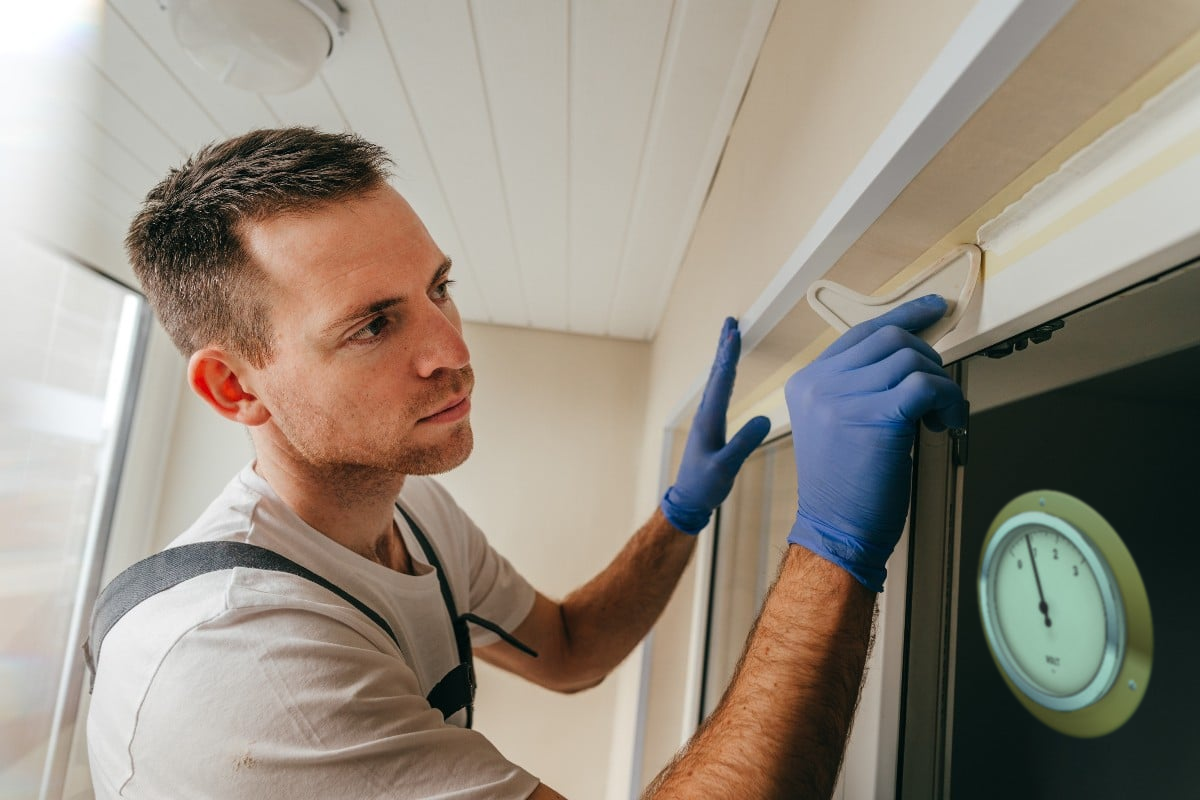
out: {"value": 1, "unit": "V"}
